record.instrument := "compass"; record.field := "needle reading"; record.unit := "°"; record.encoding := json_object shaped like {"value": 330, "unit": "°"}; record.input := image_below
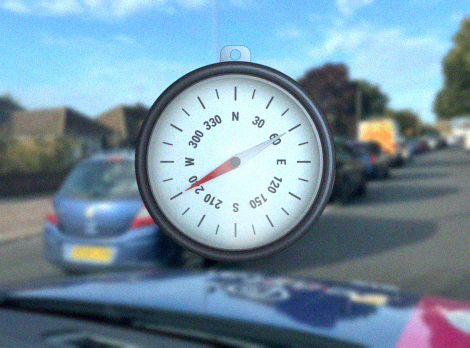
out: {"value": 240, "unit": "°"}
